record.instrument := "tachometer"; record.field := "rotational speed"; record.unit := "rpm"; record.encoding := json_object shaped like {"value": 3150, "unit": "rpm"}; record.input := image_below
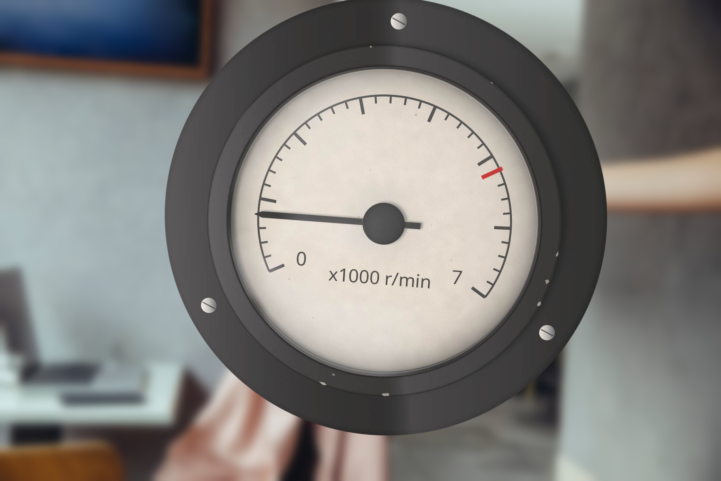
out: {"value": 800, "unit": "rpm"}
